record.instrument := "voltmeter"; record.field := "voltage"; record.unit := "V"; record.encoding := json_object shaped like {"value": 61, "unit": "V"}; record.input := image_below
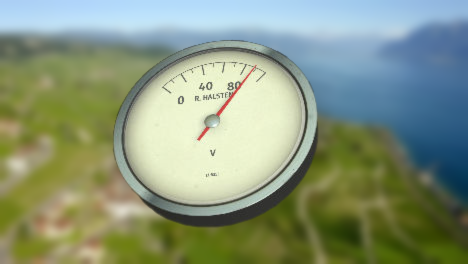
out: {"value": 90, "unit": "V"}
